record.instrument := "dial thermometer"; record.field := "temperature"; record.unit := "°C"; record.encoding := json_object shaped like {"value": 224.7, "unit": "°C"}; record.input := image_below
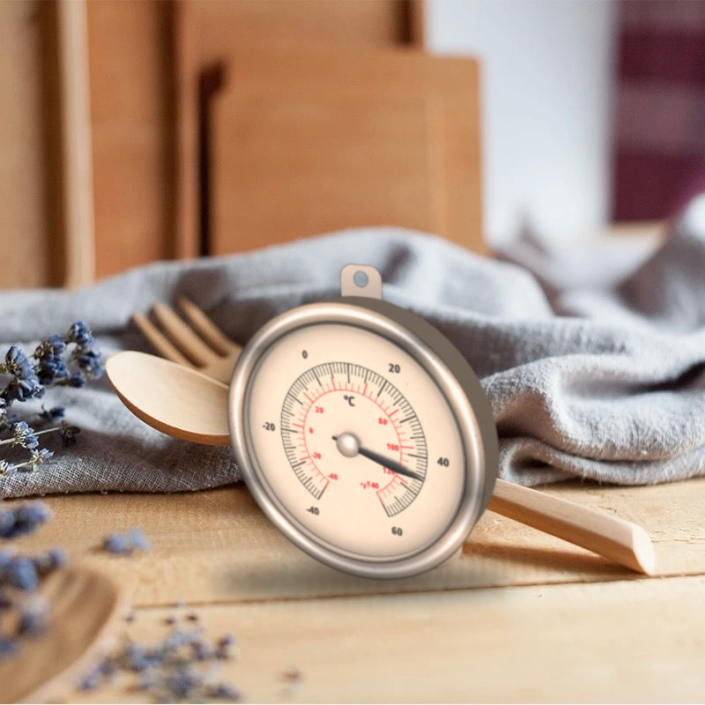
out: {"value": 45, "unit": "°C"}
